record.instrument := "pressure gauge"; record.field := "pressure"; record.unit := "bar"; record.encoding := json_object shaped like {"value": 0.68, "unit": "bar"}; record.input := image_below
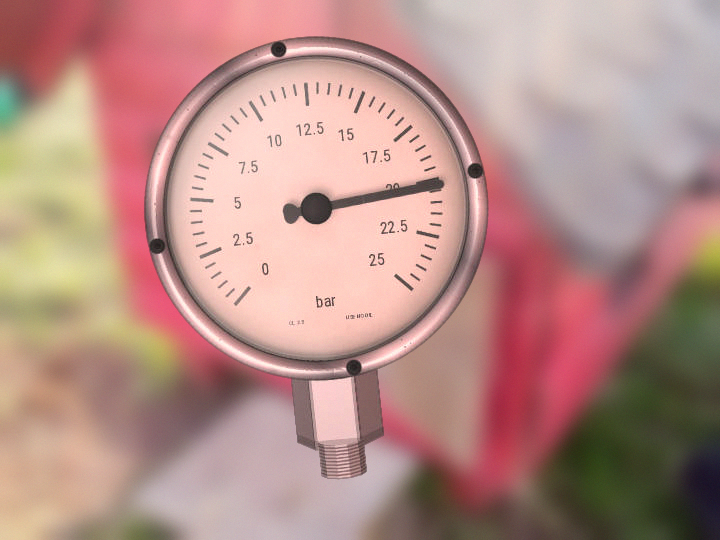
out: {"value": 20.25, "unit": "bar"}
